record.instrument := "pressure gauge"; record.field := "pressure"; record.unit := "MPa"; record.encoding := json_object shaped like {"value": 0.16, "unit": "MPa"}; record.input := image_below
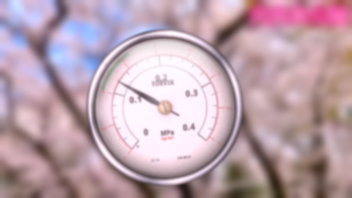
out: {"value": 0.12, "unit": "MPa"}
